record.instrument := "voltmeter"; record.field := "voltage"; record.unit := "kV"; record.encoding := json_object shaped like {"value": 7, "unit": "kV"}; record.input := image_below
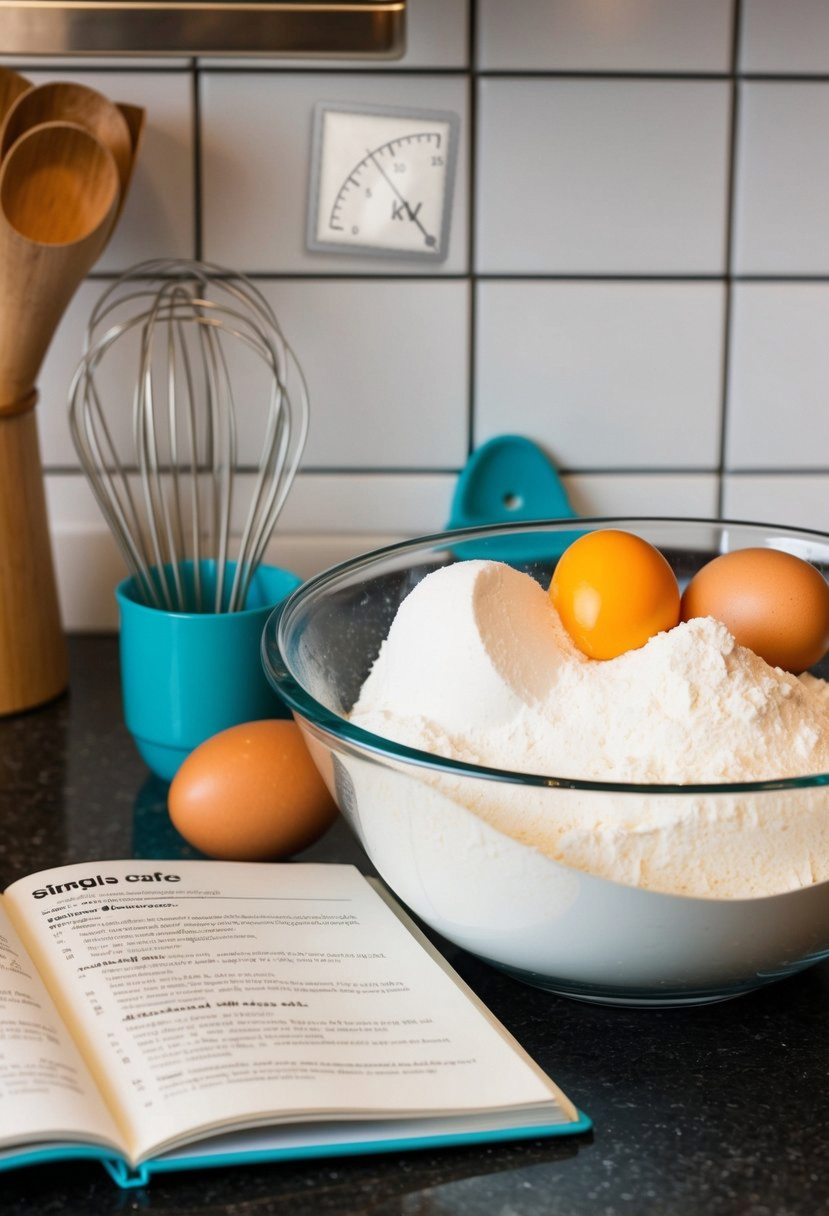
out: {"value": 8, "unit": "kV"}
